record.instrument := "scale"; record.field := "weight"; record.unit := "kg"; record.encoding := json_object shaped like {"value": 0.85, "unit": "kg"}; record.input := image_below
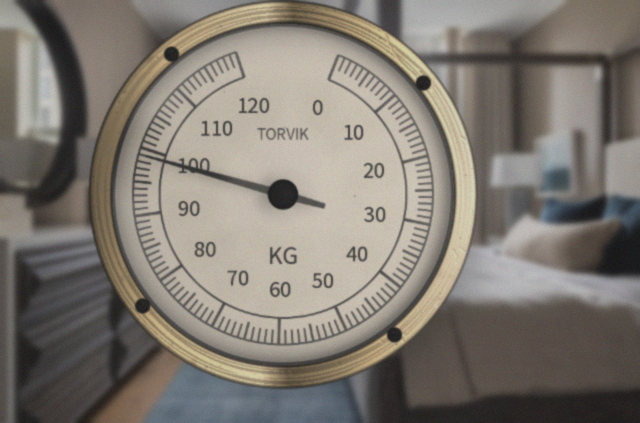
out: {"value": 99, "unit": "kg"}
